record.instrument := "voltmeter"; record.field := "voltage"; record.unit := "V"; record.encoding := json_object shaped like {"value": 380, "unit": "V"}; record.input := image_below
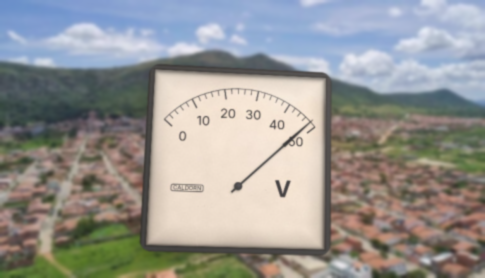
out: {"value": 48, "unit": "V"}
